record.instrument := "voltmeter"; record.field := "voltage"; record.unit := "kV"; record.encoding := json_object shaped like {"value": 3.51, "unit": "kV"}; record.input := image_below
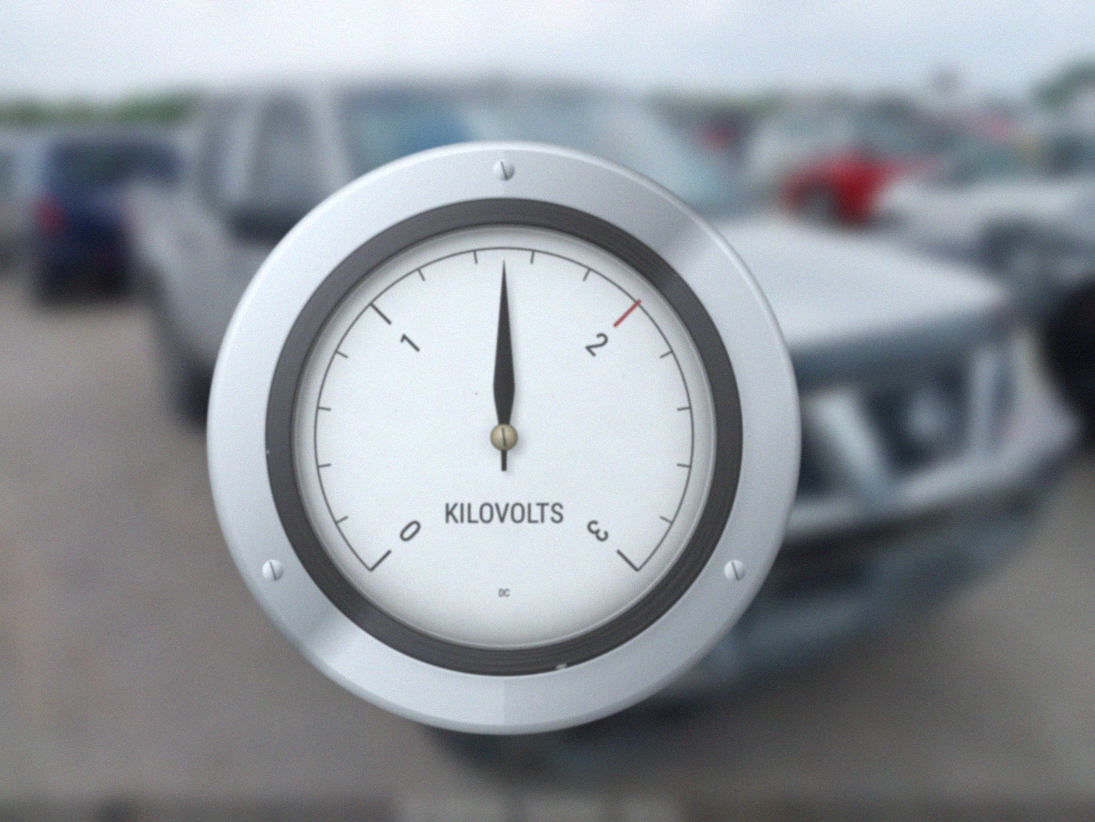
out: {"value": 1.5, "unit": "kV"}
